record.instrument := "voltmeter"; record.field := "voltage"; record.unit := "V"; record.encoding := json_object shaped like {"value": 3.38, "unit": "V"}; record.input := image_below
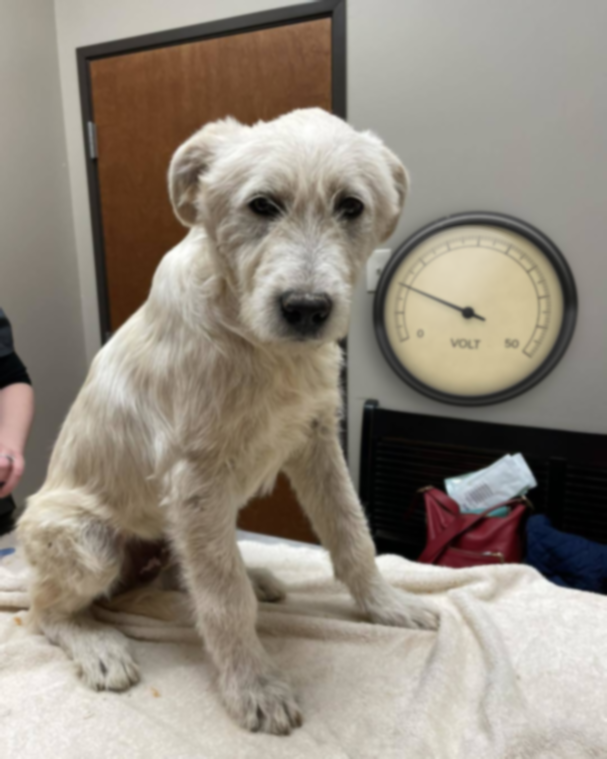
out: {"value": 10, "unit": "V"}
